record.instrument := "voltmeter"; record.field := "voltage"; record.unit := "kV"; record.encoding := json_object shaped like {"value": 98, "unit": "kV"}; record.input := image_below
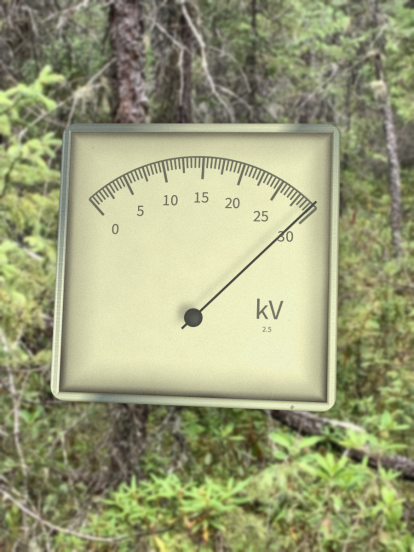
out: {"value": 29.5, "unit": "kV"}
